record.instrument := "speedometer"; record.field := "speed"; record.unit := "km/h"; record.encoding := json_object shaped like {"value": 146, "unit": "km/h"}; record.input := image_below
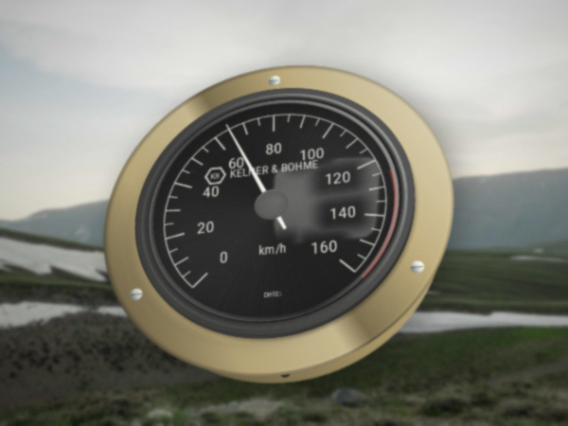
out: {"value": 65, "unit": "km/h"}
